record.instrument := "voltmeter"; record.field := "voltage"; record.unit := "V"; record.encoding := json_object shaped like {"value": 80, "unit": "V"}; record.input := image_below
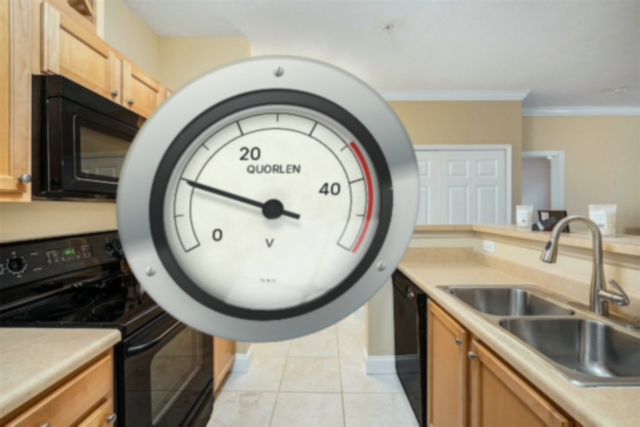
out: {"value": 10, "unit": "V"}
